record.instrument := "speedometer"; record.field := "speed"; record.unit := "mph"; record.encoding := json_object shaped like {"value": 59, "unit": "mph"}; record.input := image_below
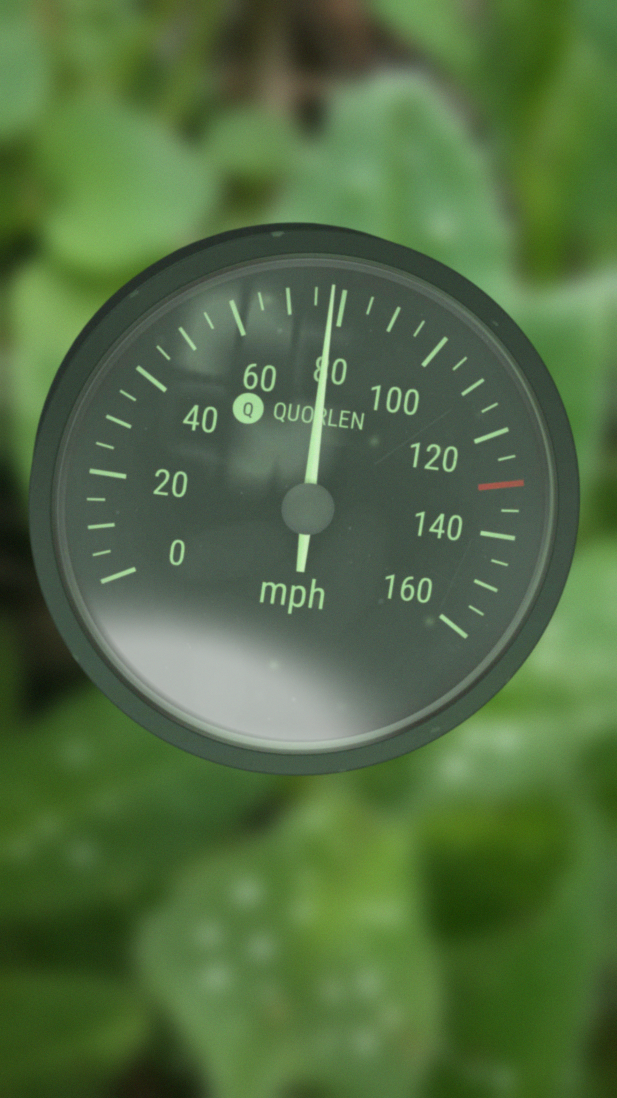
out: {"value": 77.5, "unit": "mph"}
